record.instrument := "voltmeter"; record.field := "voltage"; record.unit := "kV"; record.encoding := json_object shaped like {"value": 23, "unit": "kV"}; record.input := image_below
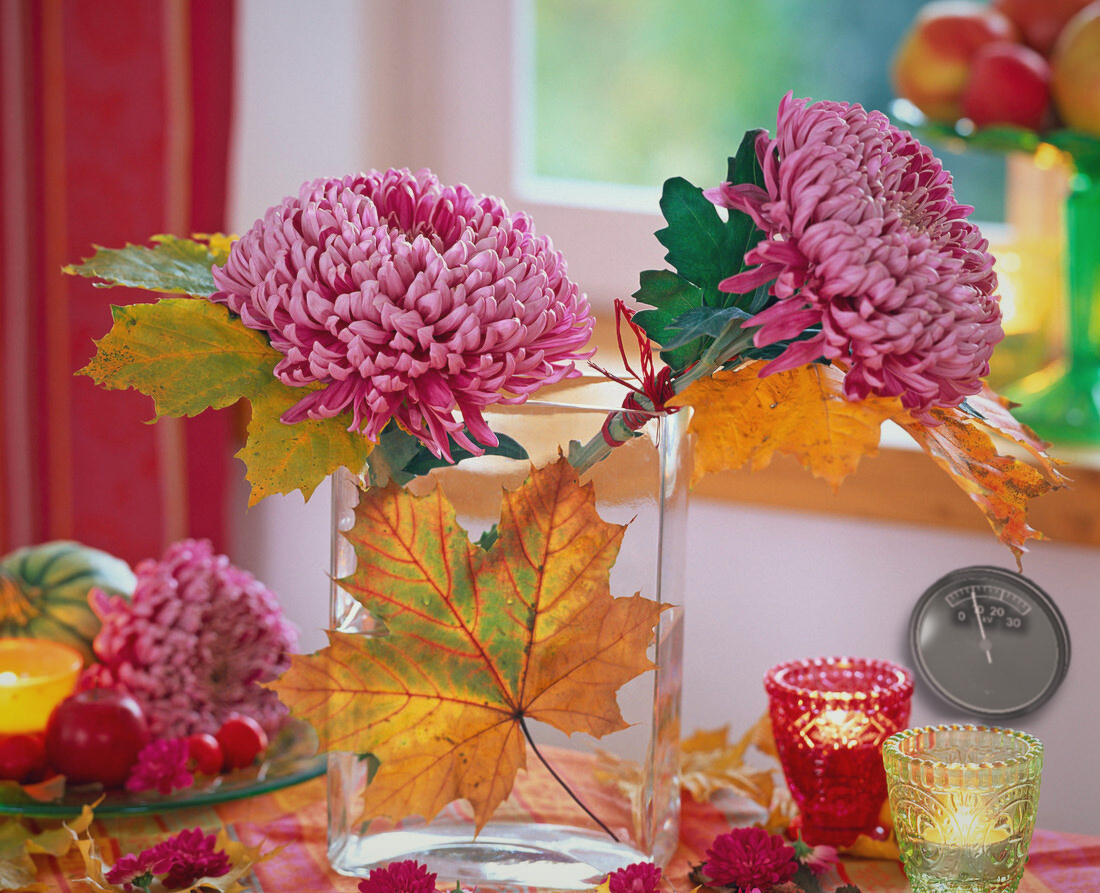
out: {"value": 10, "unit": "kV"}
